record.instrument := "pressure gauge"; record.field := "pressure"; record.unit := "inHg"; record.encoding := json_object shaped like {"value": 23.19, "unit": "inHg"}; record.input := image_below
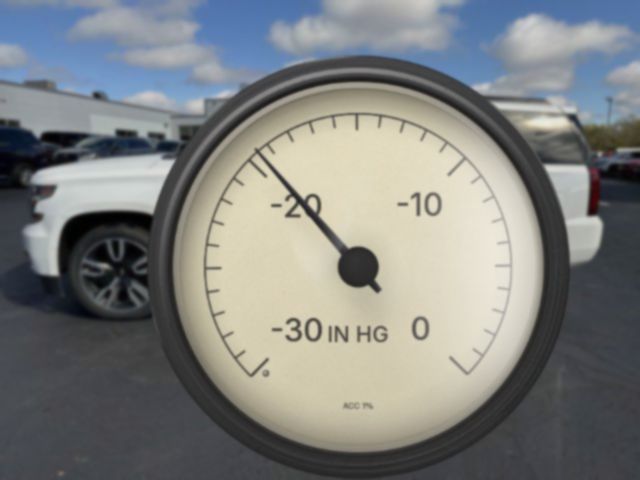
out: {"value": -19.5, "unit": "inHg"}
